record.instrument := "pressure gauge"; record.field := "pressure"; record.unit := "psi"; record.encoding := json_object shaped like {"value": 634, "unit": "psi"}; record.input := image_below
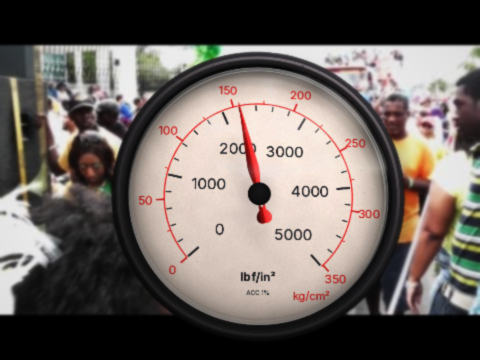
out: {"value": 2200, "unit": "psi"}
